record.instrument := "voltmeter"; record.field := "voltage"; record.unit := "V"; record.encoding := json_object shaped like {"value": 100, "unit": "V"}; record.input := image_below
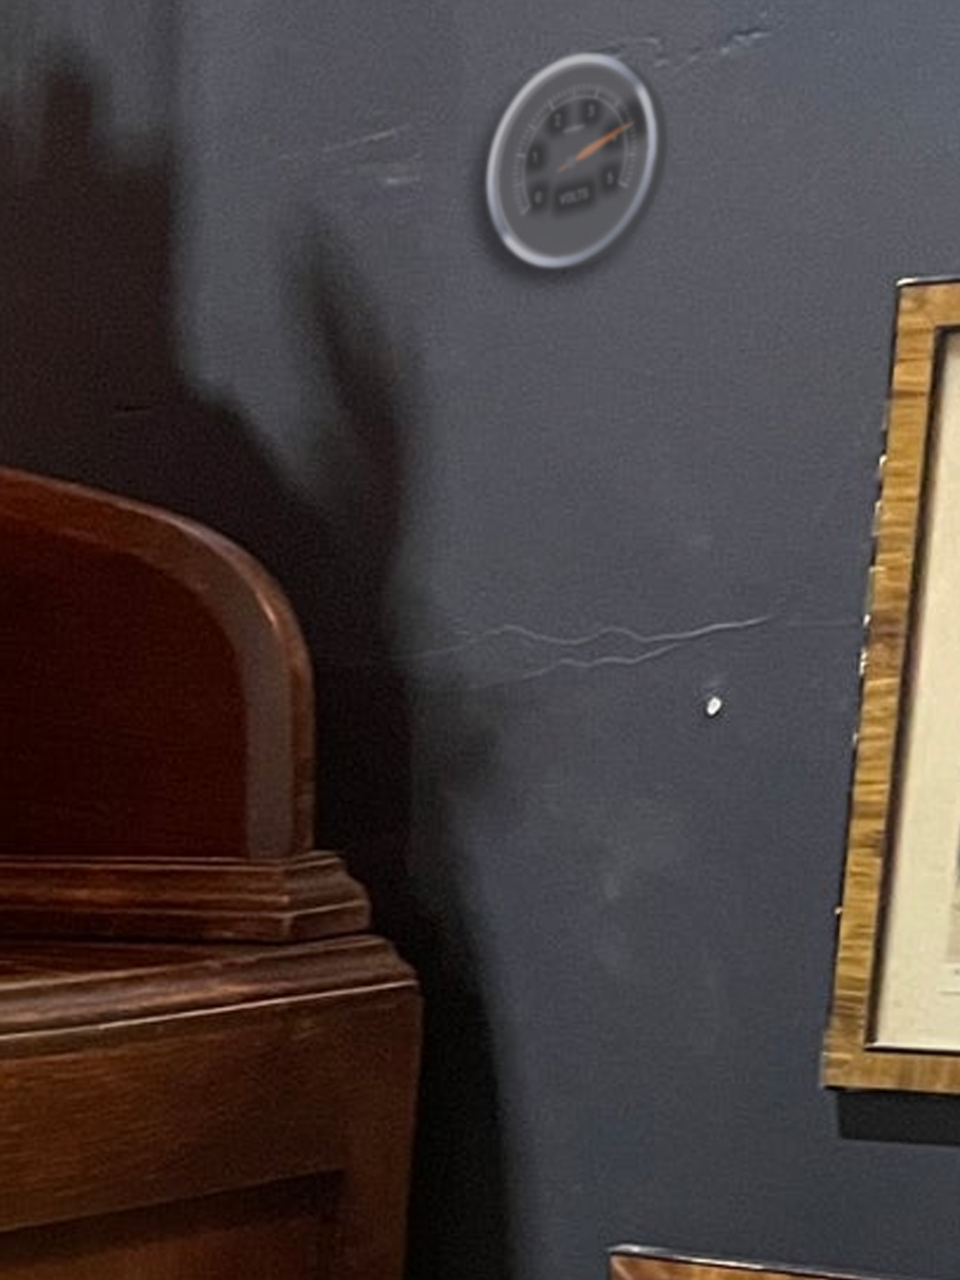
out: {"value": 4, "unit": "V"}
